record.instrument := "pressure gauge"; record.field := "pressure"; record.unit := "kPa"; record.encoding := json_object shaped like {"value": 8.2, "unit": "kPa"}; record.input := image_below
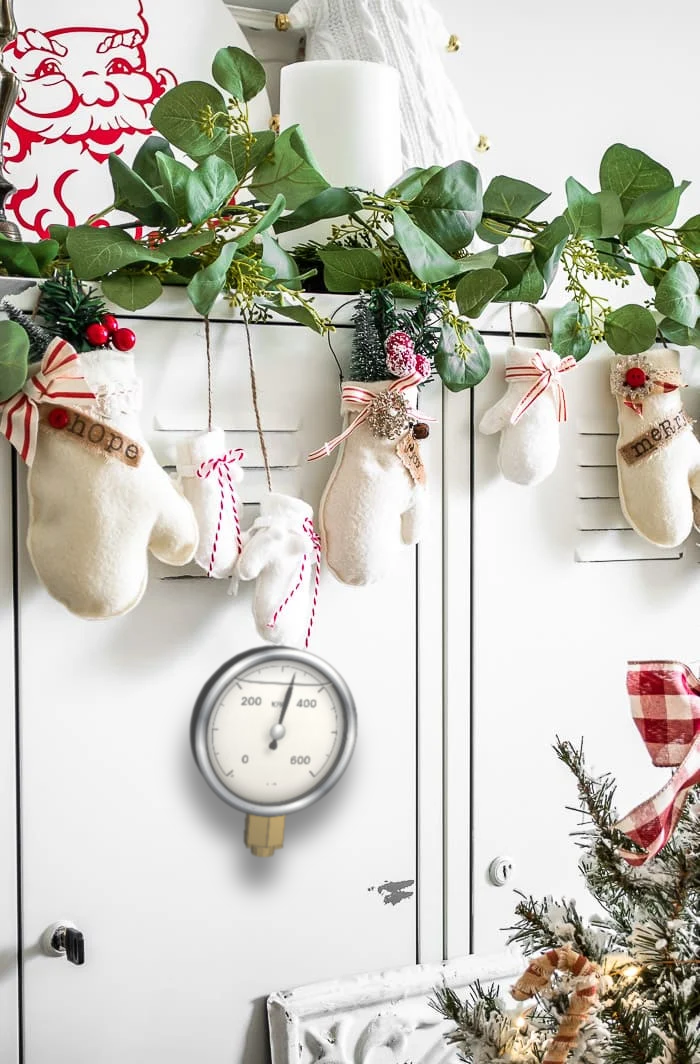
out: {"value": 325, "unit": "kPa"}
